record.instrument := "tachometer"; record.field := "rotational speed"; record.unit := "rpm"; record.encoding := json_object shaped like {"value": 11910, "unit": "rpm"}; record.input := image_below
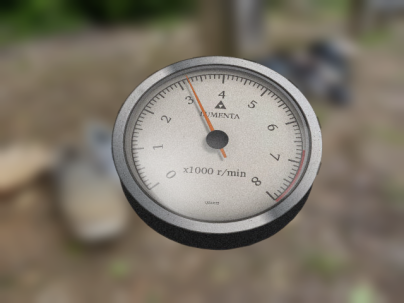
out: {"value": 3200, "unit": "rpm"}
